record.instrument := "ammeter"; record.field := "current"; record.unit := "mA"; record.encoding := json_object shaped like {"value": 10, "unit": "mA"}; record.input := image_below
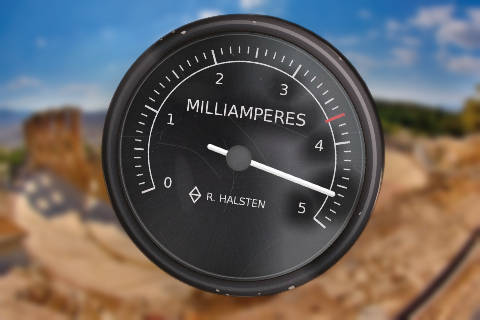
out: {"value": 4.6, "unit": "mA"}
